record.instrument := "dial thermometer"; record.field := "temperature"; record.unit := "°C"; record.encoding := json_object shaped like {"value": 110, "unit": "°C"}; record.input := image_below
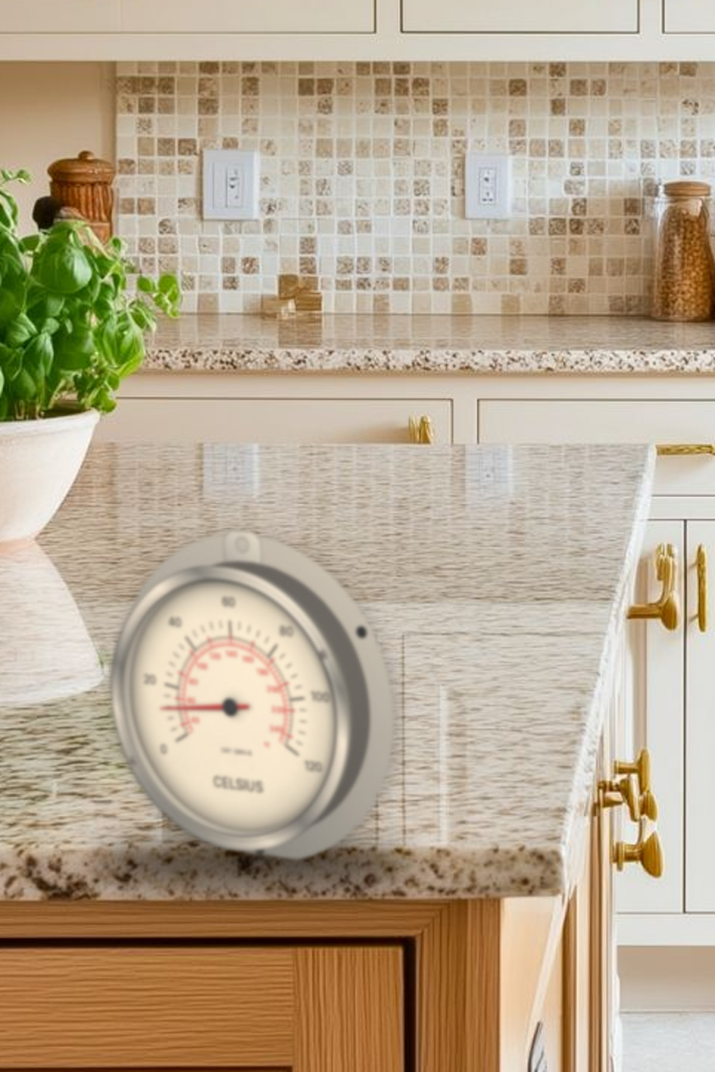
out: {"value": 12, "unit": "°C"}
